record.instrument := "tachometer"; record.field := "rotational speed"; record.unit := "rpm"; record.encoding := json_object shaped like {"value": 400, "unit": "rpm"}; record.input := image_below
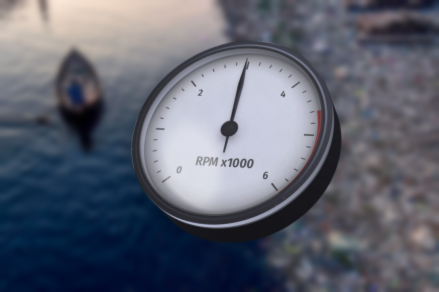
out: {"value": 3000, "unit": "rpm"}
